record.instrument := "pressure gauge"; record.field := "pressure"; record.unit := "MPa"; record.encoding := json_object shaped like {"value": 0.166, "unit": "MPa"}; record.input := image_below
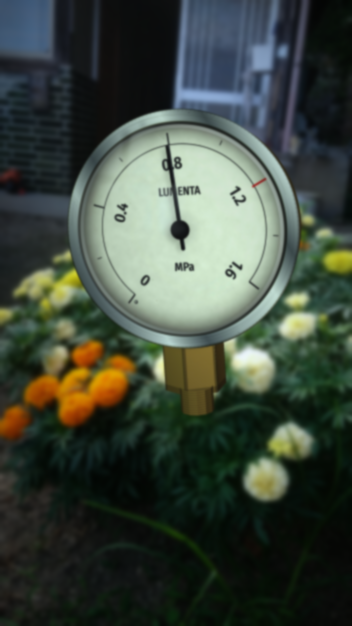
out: {"value": 0.8, "unit": "MPa"}
